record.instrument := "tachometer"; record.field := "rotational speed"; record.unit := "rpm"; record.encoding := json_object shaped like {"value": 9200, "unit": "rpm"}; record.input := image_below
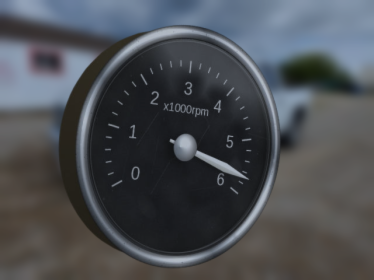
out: {"value": 5700, "unit": "rpm"}
